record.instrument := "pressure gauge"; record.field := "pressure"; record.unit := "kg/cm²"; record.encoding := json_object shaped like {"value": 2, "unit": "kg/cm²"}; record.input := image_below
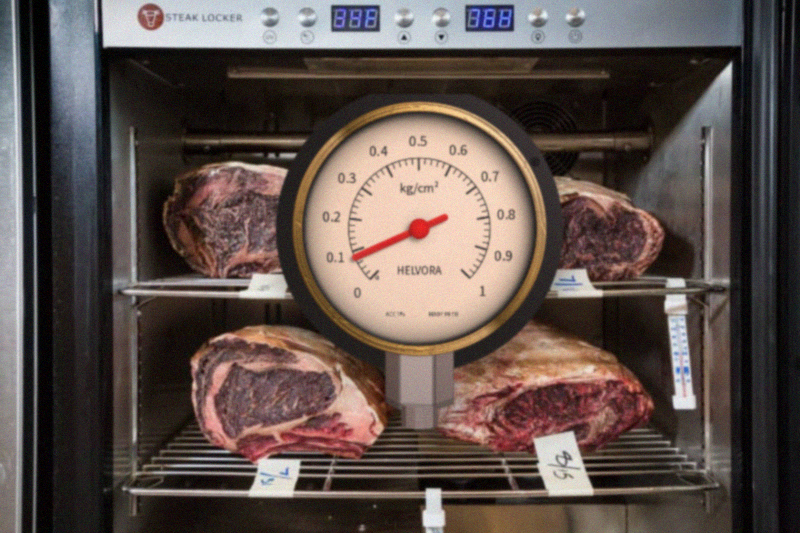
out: {"value": 0.08, "unit": "kg/cm²"}
